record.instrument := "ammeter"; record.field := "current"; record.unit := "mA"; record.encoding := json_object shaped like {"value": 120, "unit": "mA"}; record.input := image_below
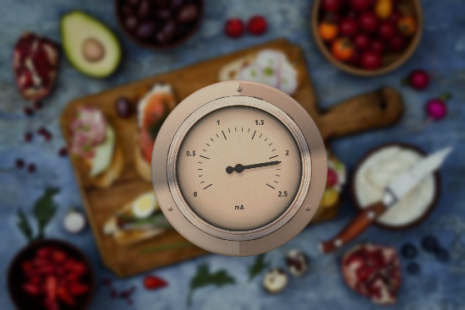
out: {"value": 2.1, "unit": "mA"}
